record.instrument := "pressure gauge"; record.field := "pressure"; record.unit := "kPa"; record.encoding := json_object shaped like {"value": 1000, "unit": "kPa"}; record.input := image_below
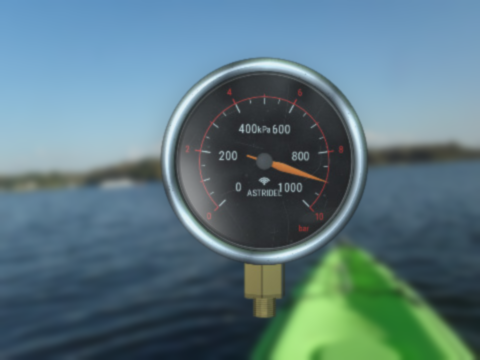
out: {"value": 900, "unit": "kPa"}
